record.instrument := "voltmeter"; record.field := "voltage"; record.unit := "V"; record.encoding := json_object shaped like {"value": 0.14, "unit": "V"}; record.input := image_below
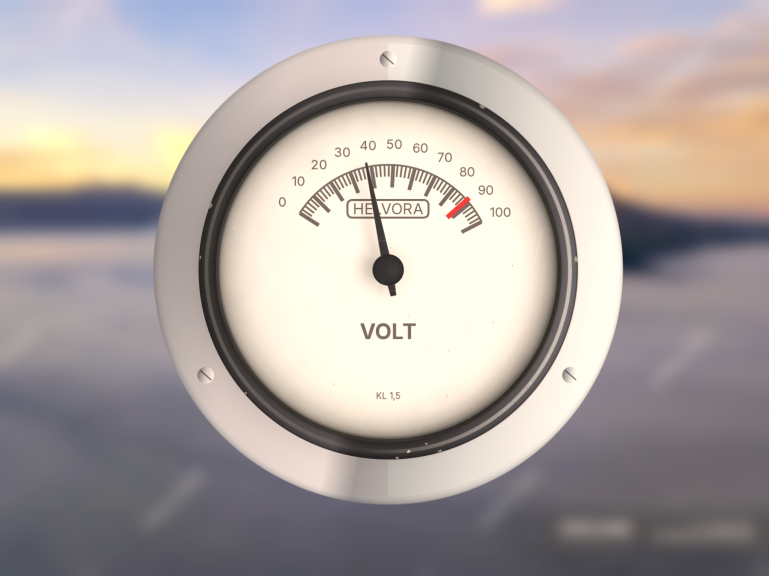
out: {"value": 38, "unit": "V"}
